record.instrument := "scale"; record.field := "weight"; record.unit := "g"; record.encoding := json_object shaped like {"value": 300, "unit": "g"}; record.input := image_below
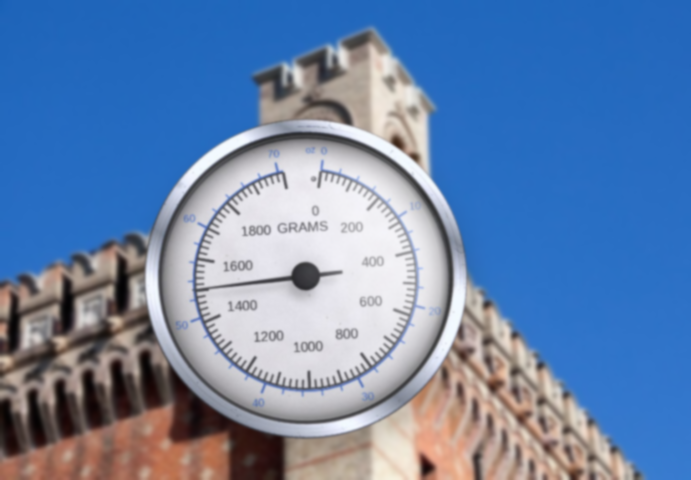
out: {"value": 1500, "unit": "g"}
